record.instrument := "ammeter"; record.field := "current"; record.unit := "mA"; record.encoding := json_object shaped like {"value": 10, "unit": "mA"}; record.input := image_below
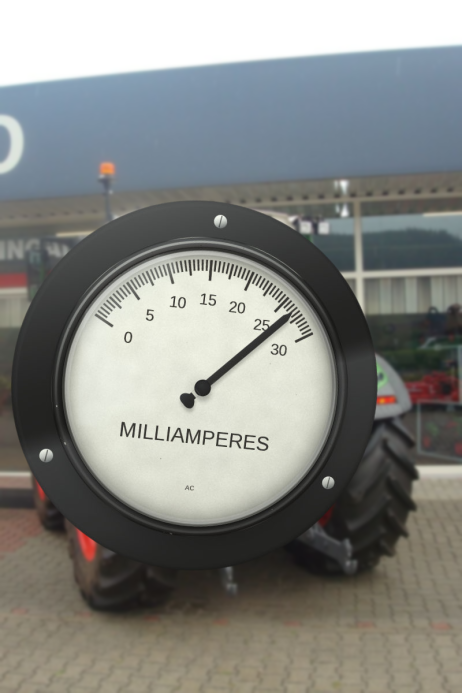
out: {"value": 26.5, "unit": "mA"}
